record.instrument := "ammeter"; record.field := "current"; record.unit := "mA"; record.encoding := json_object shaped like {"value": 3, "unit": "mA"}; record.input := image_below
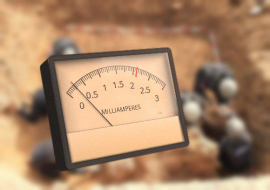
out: {"value": 0.25, "unit": "mA"}
